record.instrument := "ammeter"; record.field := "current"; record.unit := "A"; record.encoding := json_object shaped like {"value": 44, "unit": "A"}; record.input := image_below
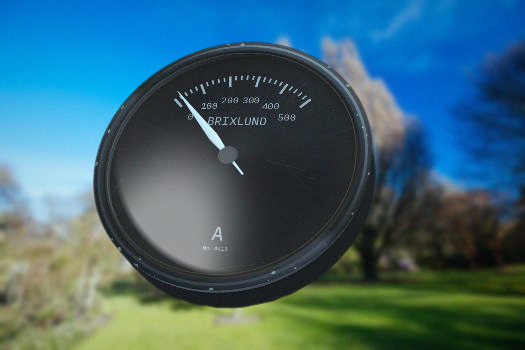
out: {"value": 20, "unit": "A"}
